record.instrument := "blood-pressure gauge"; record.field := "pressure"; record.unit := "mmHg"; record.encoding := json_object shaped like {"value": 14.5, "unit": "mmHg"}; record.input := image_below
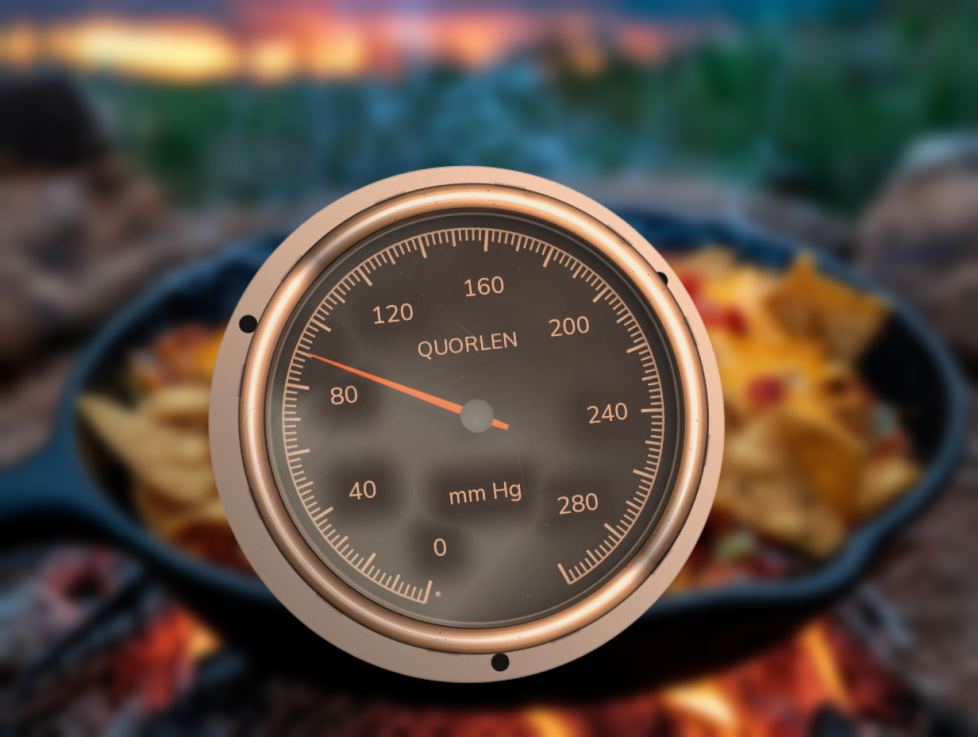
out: {"value": 90, "unit": "mmHg"}
